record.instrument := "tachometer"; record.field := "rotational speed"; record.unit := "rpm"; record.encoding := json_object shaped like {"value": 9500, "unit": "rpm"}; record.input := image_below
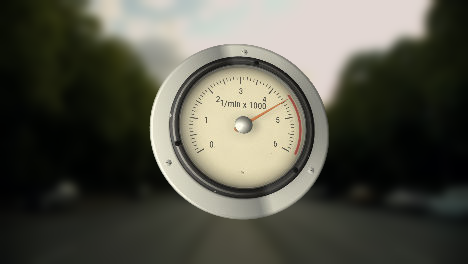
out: {"value": 4500, "unit": "rpm"}
